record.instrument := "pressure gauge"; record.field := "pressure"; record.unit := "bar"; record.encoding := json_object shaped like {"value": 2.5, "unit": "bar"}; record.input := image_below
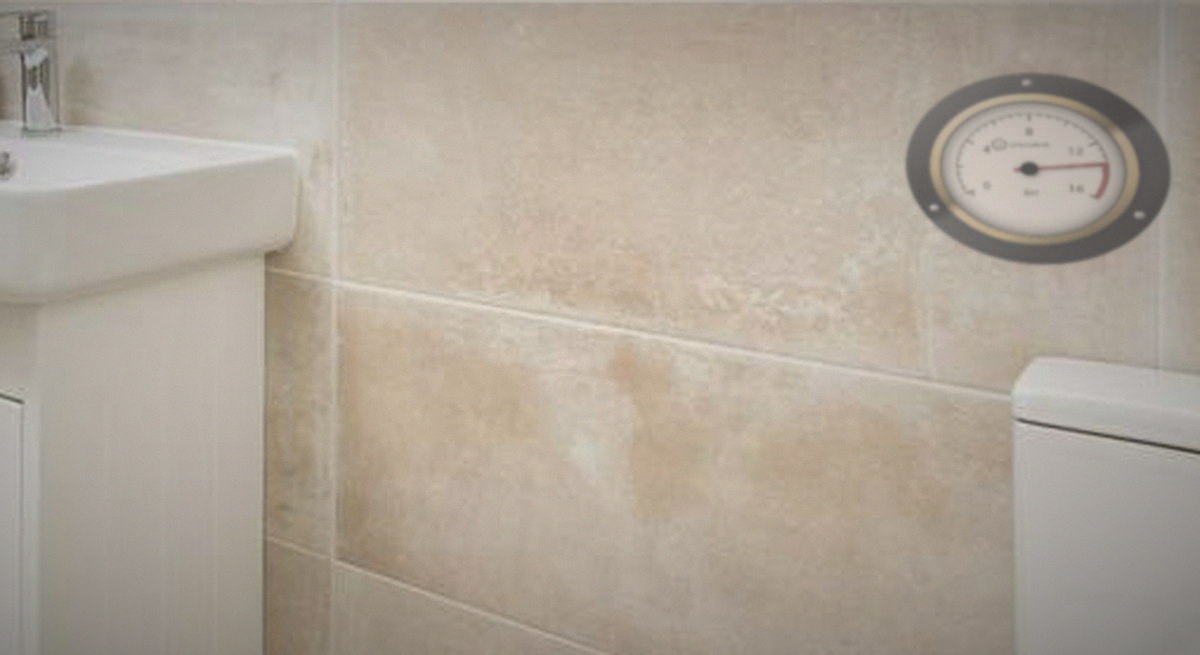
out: {"value": 13.5, "unit": "bar"}
